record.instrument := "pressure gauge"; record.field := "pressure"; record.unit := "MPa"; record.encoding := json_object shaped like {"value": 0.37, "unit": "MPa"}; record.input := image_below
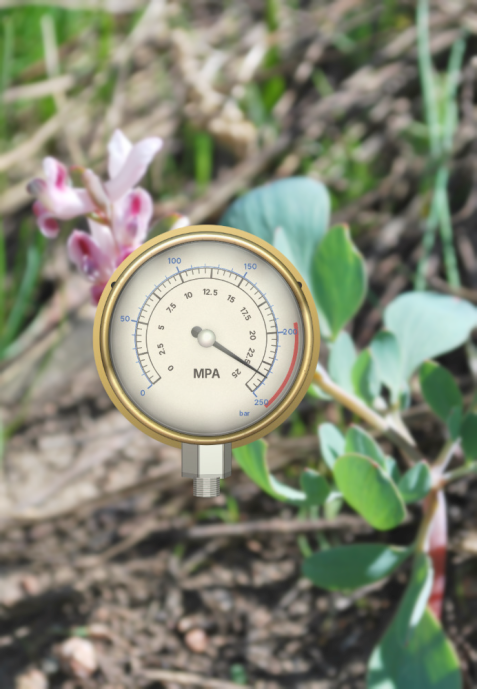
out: {"value": 23.5, "unit": "MPa"}
